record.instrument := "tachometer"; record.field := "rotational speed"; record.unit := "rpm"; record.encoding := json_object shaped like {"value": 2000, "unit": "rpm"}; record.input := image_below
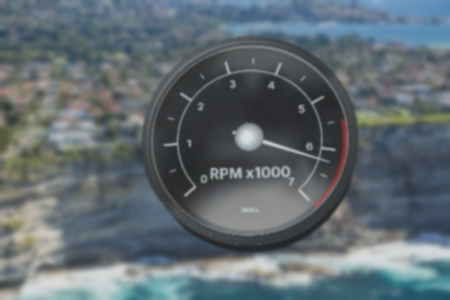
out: {"value": 6250, "unit": "rpm"}
